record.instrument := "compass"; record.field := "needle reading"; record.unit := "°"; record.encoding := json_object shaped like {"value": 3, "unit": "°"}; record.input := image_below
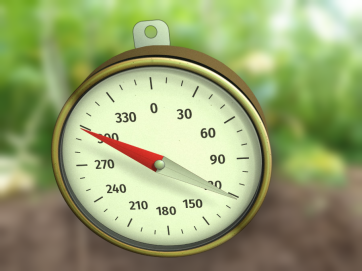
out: {"value": 300, "unit": "°"}
